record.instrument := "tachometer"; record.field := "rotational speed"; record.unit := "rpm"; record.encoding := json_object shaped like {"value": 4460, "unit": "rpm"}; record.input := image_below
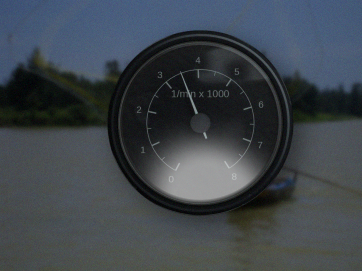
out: {"value": 3500, "unit": "rpm"}
